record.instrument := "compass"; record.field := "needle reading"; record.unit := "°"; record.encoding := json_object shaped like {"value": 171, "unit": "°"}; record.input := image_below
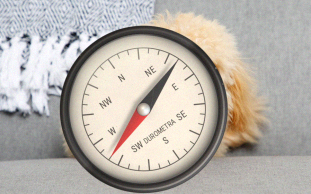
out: {"value": 250, "unit": "°"}
